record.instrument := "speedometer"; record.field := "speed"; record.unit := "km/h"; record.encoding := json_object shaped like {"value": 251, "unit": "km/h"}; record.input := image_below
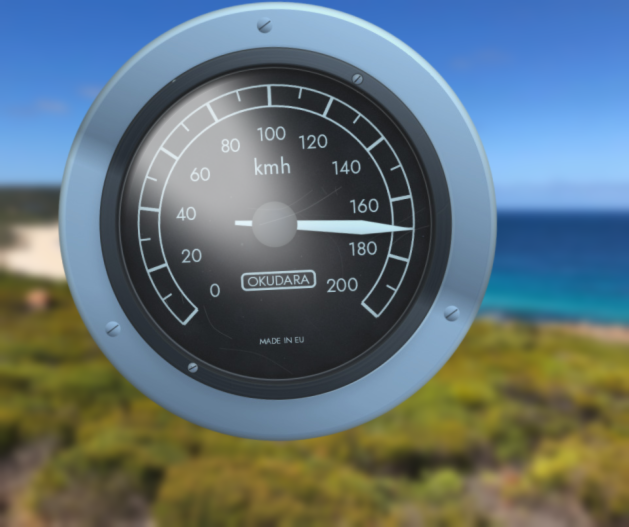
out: {"value": 170, "unit": "km/h"}
